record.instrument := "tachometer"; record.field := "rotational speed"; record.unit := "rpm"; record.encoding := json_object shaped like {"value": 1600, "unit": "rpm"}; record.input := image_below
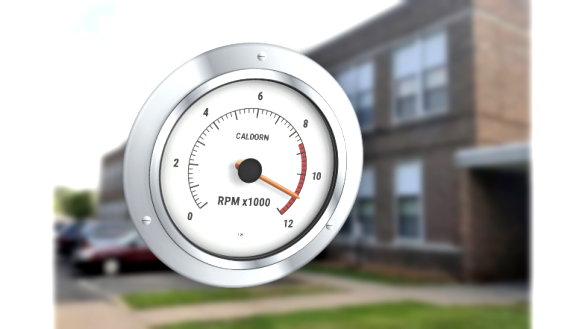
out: {"value": 11000, "unit": "rpm"}
